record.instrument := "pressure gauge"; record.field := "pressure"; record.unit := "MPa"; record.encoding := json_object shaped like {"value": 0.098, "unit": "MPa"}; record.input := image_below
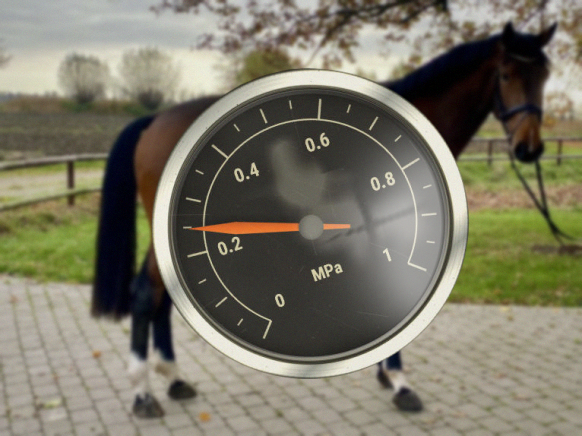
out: {"value": 0.25, "unit": "MPa"}
